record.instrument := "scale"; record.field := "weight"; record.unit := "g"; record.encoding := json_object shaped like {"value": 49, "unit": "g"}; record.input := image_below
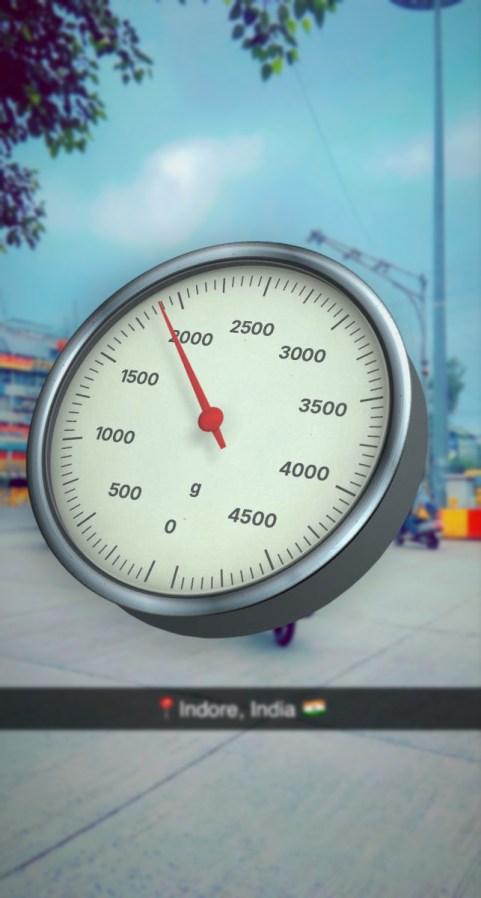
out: {"value": 1900, "unit": "g"}
